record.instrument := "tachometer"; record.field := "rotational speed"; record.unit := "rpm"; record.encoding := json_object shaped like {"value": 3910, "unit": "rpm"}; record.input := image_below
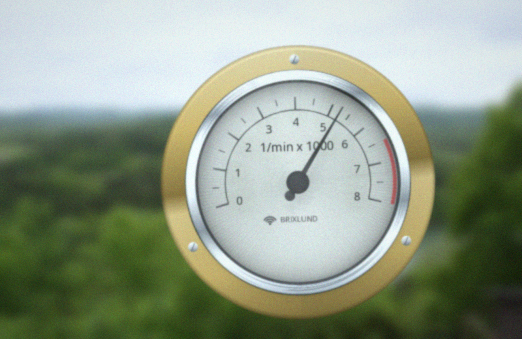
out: {"value": 5250, "unit": "rpm"}
